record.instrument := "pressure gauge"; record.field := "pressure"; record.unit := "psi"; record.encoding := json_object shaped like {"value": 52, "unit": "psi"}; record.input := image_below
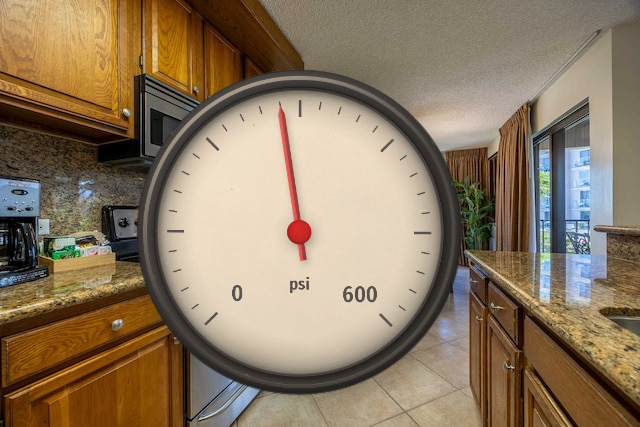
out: {"value": 280, "unit": "psi"}
